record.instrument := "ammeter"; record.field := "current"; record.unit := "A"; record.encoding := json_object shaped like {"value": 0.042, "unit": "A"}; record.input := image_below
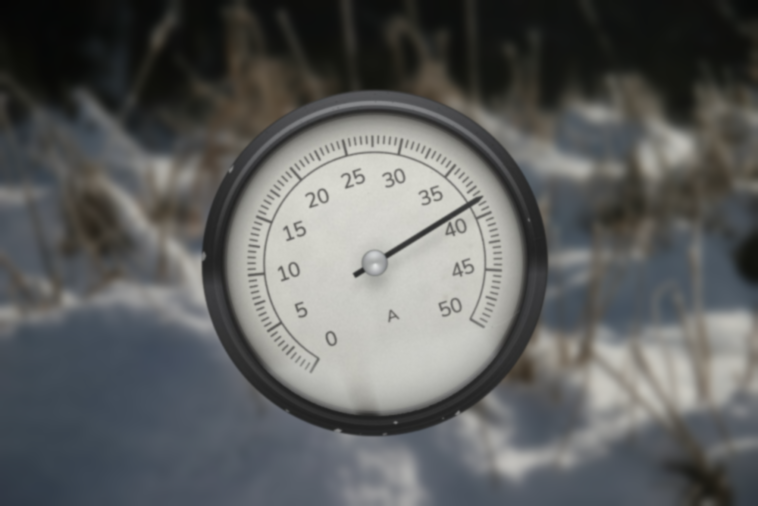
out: {"value": 38.5, "unit": "A"}
